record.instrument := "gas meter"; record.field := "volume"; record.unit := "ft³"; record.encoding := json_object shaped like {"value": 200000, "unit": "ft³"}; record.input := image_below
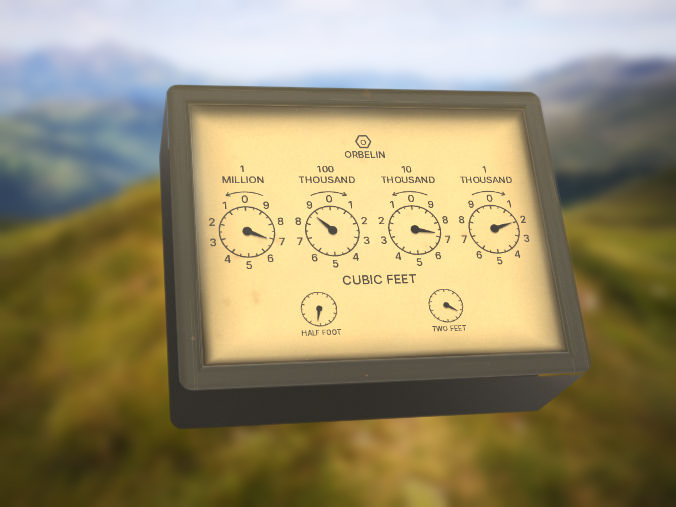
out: {"value": 687200, "unit": "ft³"}
